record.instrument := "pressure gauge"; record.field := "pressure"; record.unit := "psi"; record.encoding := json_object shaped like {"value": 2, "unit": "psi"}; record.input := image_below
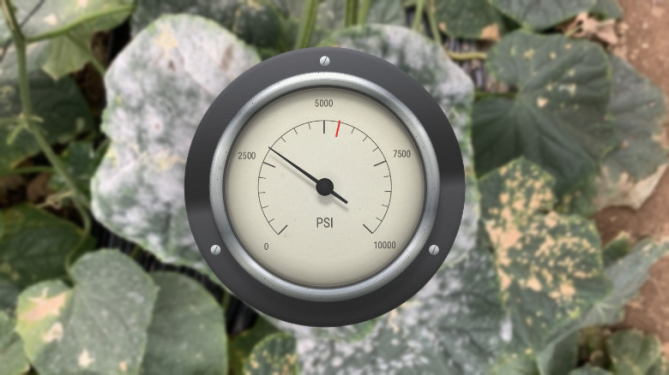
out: {"value": 3000, "unit": "psi"}
